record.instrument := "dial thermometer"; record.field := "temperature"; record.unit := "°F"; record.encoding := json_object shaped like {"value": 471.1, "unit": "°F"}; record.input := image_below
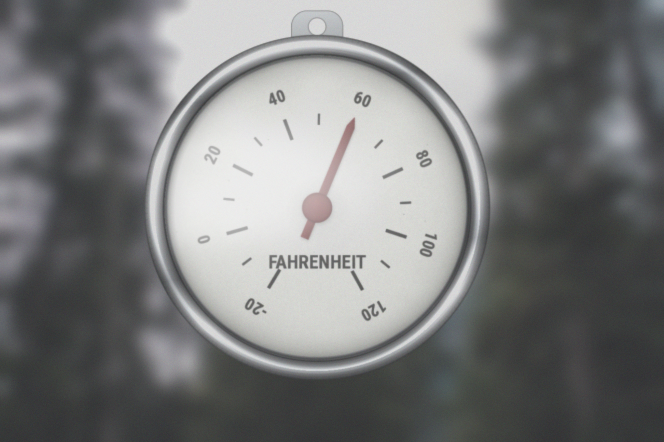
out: {"value": 60, "unit": "°F"}
